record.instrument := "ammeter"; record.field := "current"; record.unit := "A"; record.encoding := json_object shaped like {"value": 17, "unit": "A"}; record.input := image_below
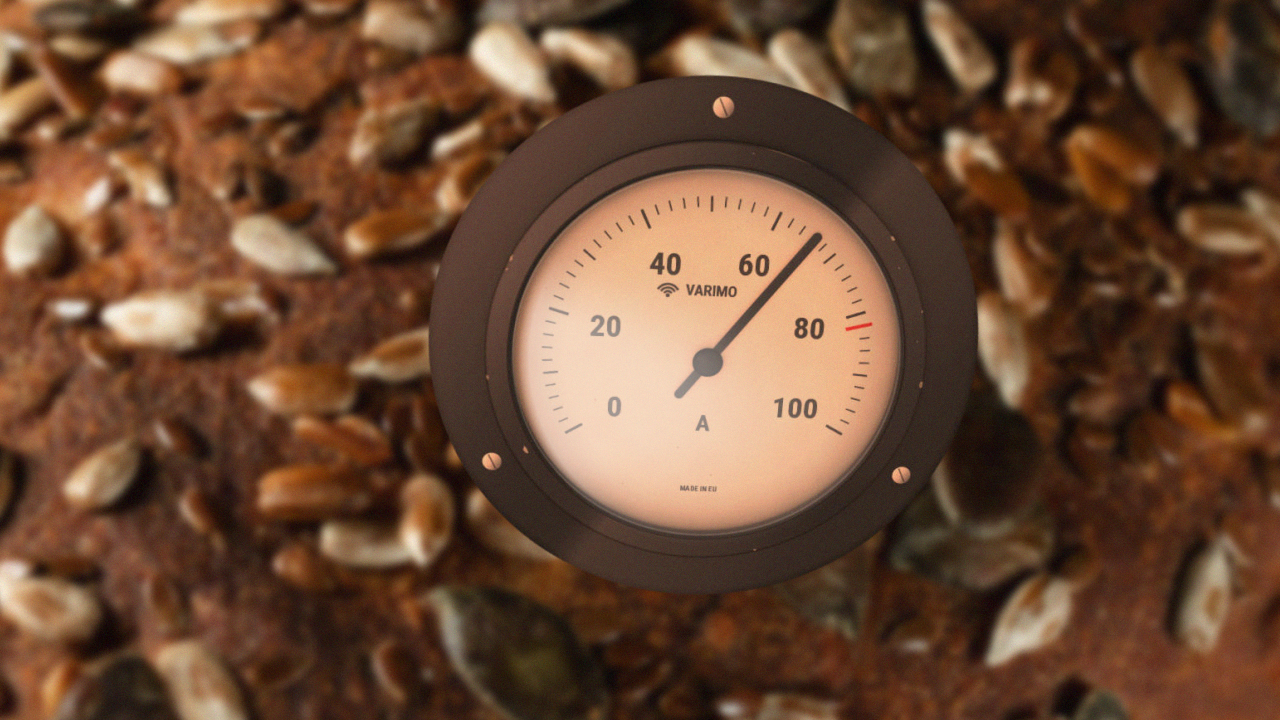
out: {"value": 66, "unit": "A"}
